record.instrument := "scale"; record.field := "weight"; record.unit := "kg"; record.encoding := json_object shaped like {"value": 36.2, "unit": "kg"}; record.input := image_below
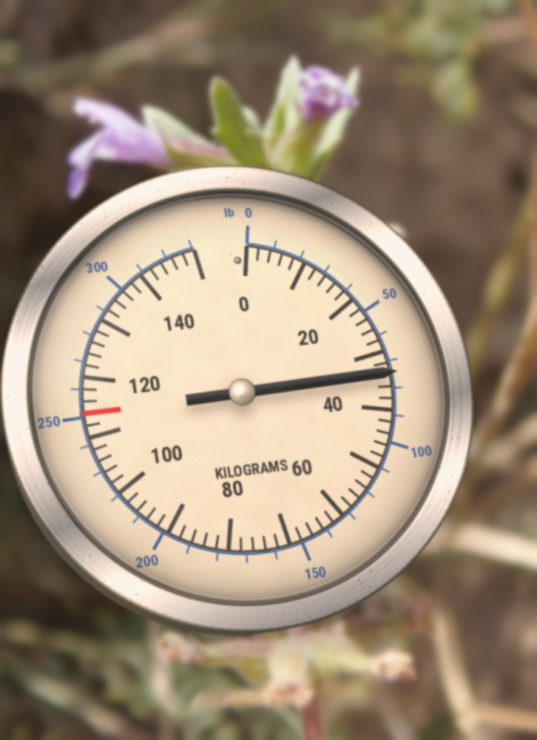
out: {"value": 34, "unit": "kg"}
